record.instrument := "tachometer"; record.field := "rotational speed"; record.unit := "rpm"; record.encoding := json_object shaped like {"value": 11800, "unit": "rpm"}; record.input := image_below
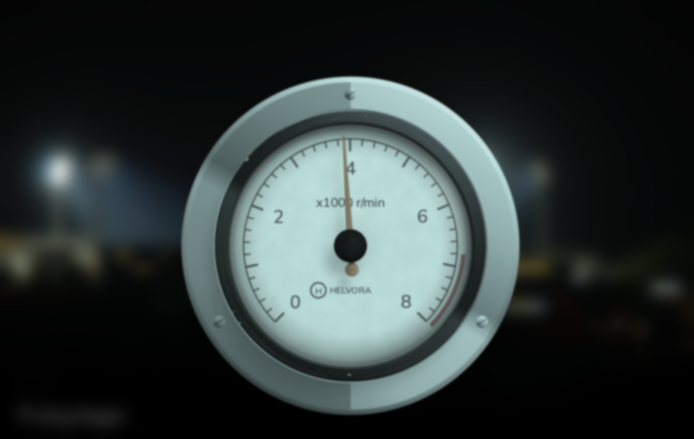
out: {"value": 3900, "unit": "rpm"}
